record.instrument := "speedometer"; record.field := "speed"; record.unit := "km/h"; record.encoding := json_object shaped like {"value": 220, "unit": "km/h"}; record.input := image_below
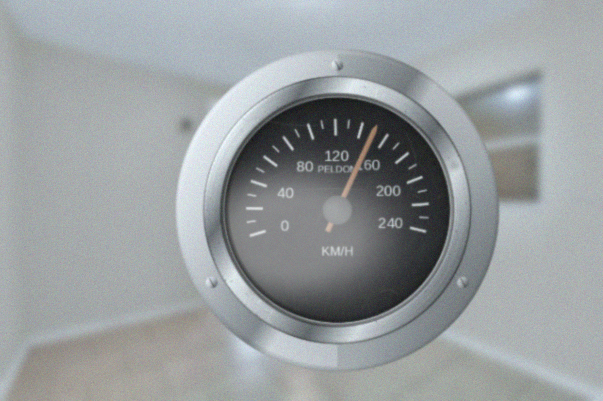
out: {"value": 150, "unit": "km/h"}
